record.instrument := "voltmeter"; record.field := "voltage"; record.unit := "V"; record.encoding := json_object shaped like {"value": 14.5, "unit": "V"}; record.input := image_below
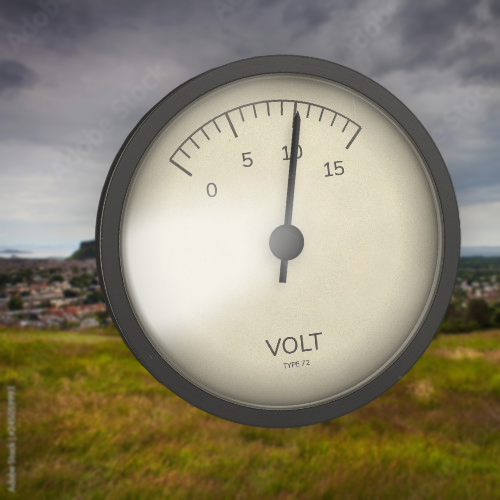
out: {"value": 10, "unit": "V"}
